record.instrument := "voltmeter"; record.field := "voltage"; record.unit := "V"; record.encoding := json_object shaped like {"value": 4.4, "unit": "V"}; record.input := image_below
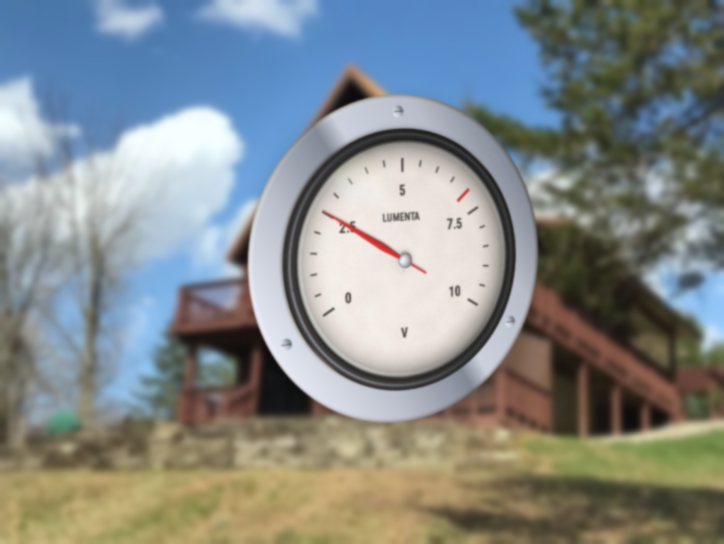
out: {"value": 2.5, "unit": "V"}
